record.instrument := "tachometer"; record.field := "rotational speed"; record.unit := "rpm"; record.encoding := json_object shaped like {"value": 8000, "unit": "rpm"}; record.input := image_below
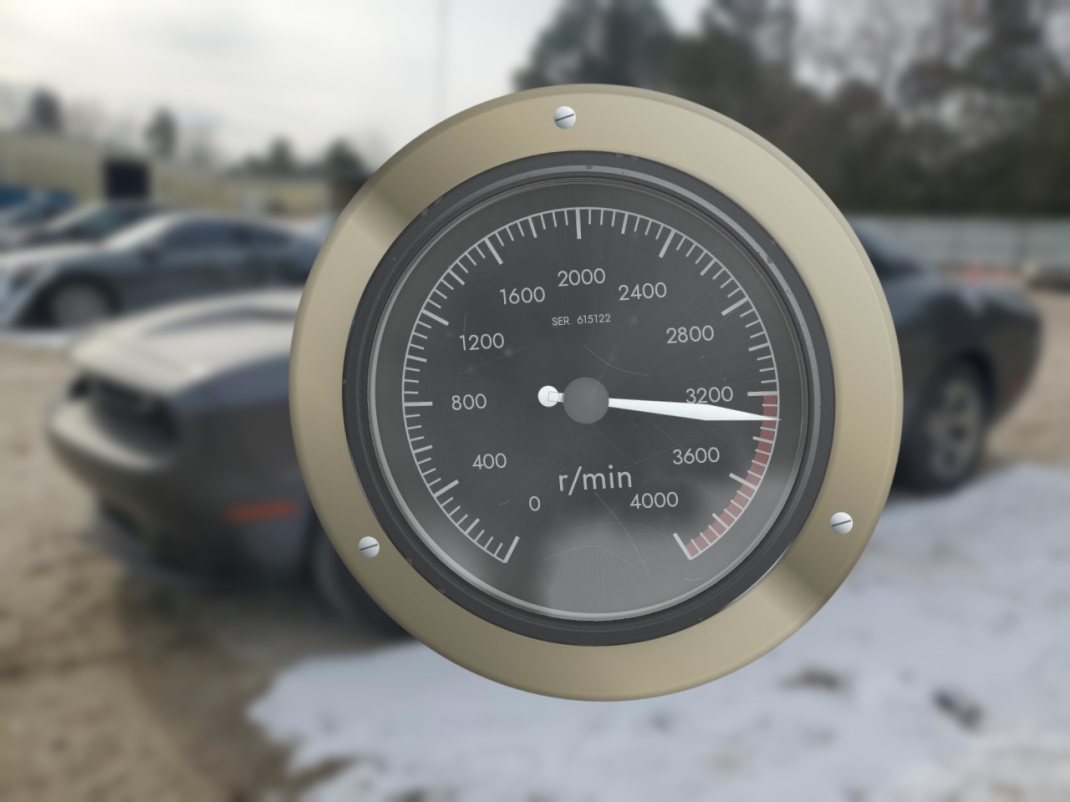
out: {"value": 3300, "unit": "rpm"}
